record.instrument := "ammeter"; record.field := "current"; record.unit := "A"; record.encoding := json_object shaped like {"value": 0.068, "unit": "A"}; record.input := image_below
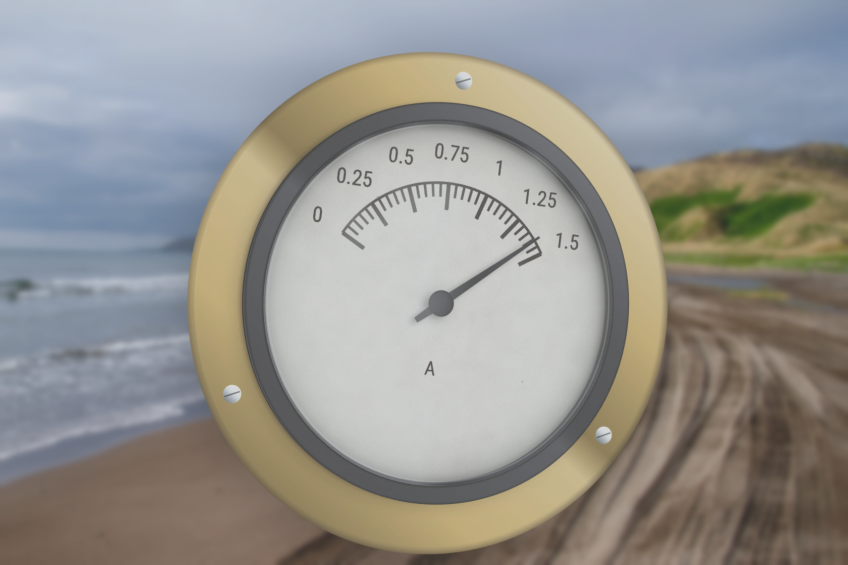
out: {"value": 1.4, "unit": "A"}
